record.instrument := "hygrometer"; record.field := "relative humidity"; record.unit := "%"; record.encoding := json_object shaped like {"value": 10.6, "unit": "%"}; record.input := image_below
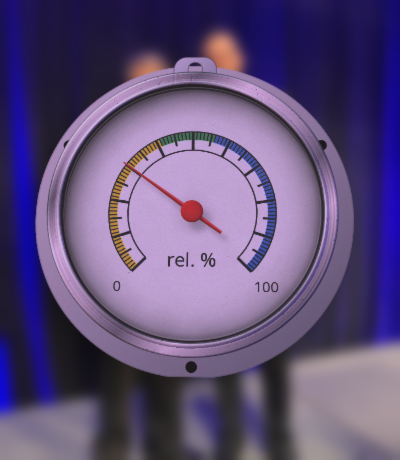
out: {"value": 30, "unit": "%"}
